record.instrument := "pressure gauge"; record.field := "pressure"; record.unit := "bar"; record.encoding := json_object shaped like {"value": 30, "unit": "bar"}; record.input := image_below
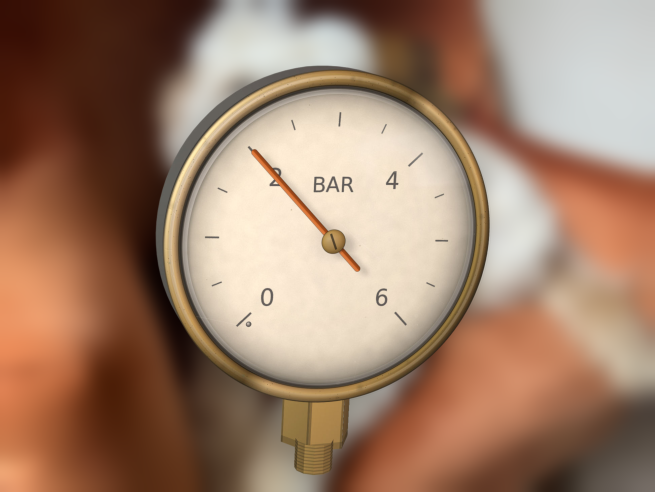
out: {"value": 2, "unit": "bar"}
